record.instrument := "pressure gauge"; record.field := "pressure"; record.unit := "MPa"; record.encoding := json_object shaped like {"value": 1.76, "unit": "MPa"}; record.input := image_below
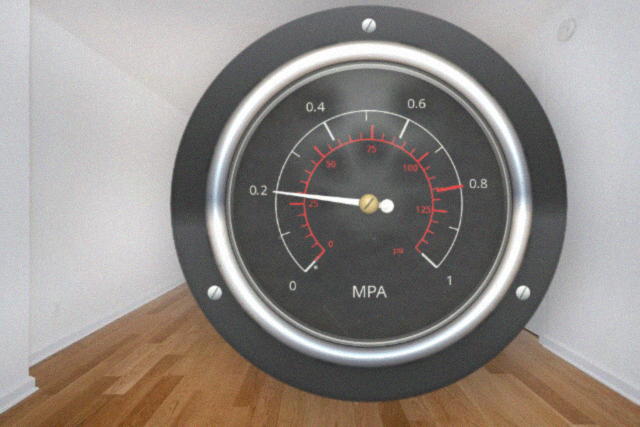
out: {"value": 0.2, "unit": "MPa"}
